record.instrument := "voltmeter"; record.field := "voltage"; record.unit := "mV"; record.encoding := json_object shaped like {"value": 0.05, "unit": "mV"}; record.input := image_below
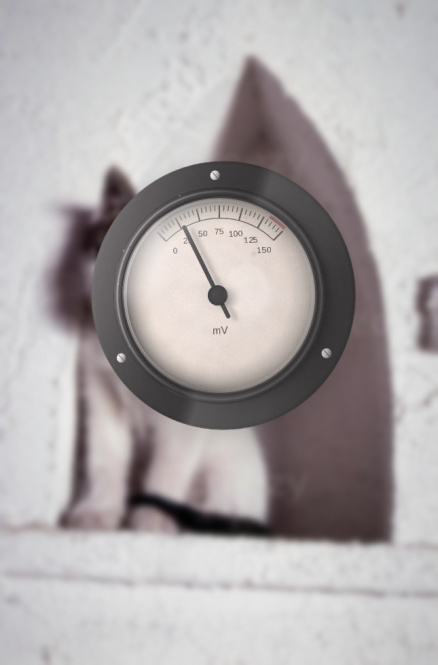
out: {"value": 30, "unit": "mV"}
